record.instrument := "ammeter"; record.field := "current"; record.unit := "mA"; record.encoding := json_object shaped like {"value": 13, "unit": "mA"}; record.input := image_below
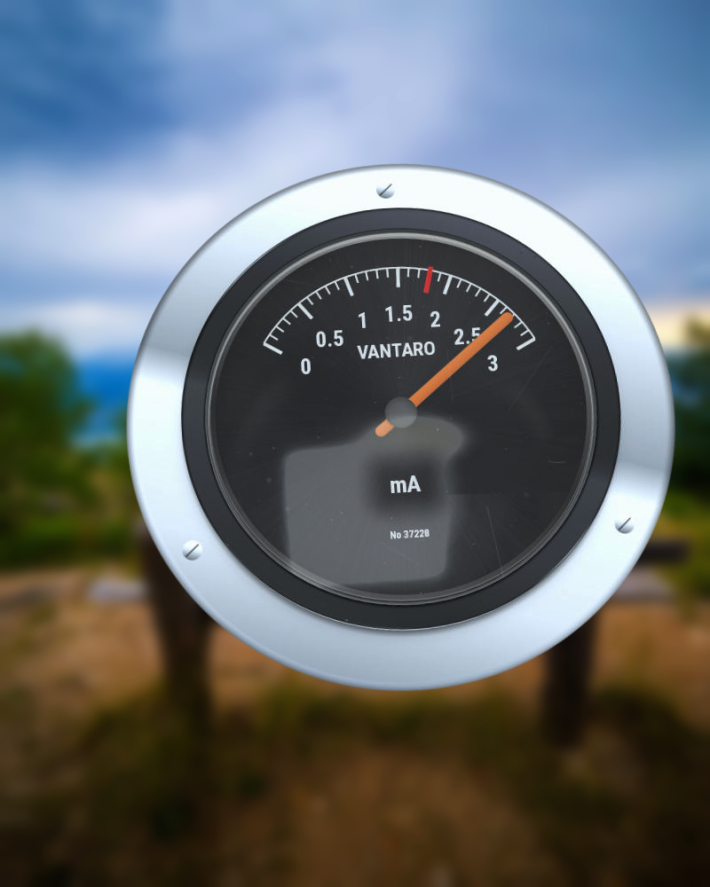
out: {"value": 2.7, "unit": "mA"}
